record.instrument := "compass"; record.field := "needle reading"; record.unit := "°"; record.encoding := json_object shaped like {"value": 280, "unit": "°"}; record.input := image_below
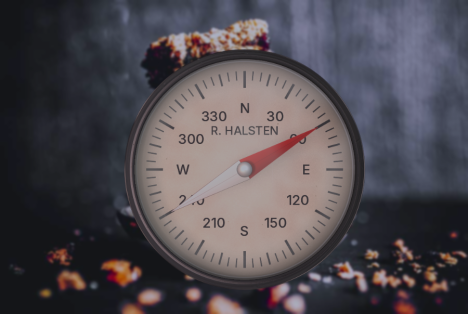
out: {"value": 60, "unit": "°"}
